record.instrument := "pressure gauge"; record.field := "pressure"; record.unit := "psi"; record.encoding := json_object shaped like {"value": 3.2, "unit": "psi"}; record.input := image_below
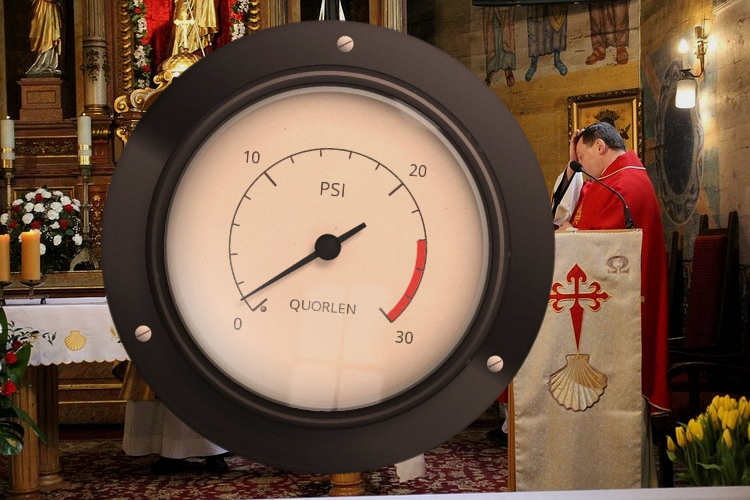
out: {"value": 1, "unit": "psi"}
